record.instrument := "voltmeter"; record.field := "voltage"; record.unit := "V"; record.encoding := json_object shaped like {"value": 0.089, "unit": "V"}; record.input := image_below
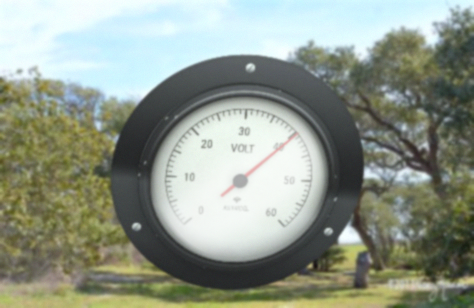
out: {"value": 40, "unit": "V"}
